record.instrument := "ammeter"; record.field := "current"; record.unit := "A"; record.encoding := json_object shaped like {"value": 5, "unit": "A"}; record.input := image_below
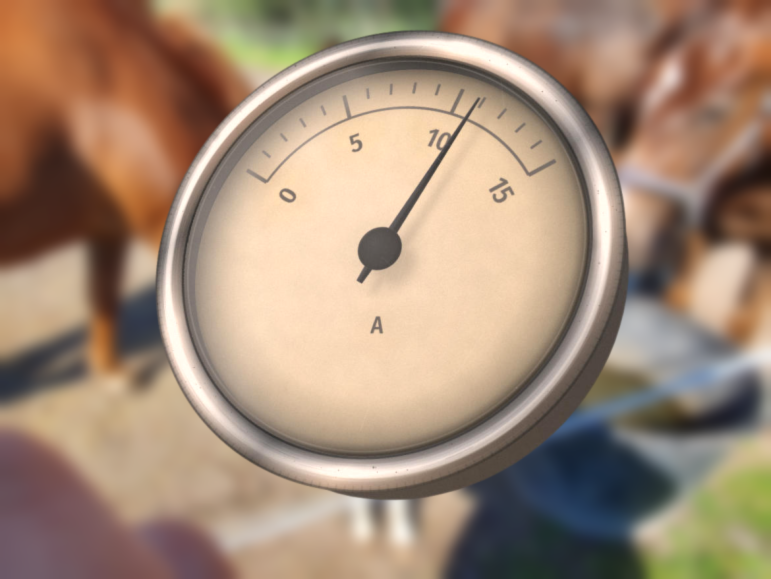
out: {"value": 11, "unit": "A"}
